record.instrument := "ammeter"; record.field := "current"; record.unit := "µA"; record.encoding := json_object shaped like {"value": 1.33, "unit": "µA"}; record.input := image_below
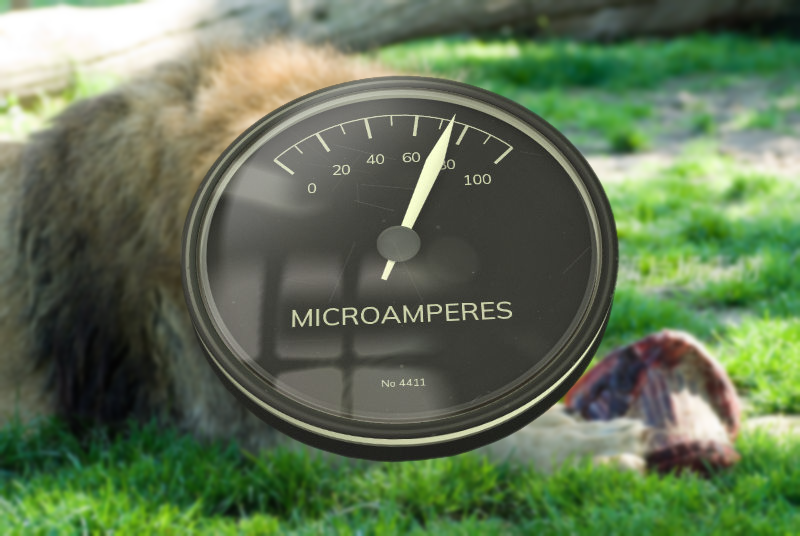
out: {"value": 75, "unit": "µA"}
